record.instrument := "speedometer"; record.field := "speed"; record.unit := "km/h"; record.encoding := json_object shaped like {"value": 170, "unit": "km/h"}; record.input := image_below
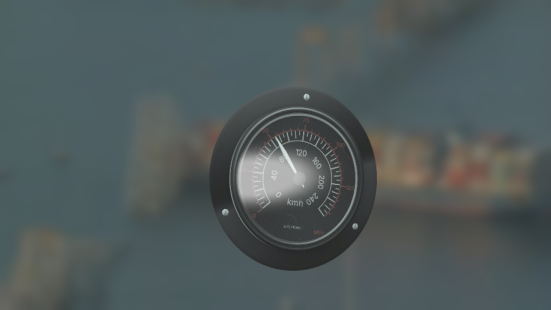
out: {"value": 85, "unit": "km/h"}
